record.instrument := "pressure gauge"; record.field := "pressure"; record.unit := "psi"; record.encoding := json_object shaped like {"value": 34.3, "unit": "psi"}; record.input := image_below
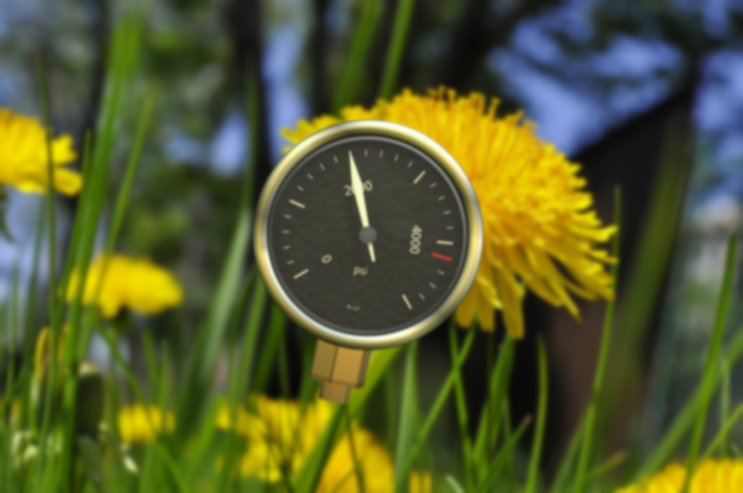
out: {"value": 2000, "unit": "psi"}
